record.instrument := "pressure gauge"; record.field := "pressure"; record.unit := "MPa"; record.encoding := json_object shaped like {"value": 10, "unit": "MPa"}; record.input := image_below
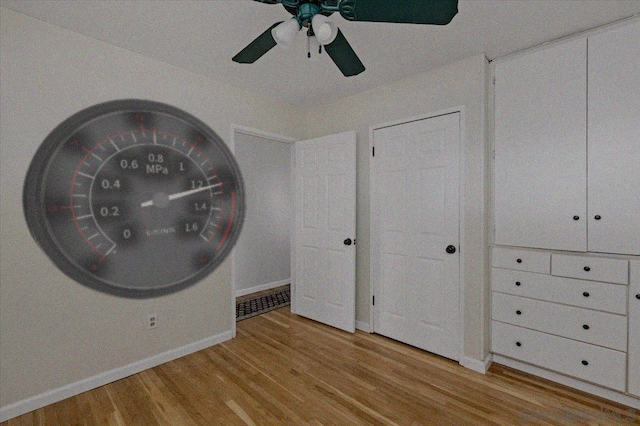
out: {"value": 1.25, "unit": "MPa"}
